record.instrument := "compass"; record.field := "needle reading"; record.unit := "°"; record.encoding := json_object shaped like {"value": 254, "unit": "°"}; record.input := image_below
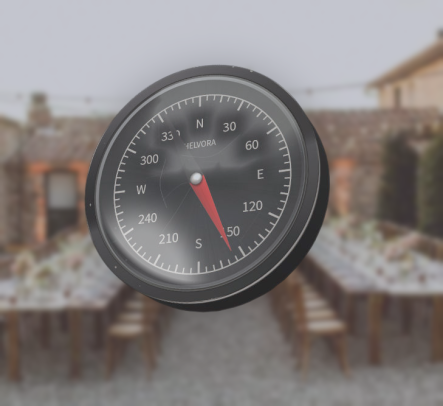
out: {"value": 155, "unit": "°"}
